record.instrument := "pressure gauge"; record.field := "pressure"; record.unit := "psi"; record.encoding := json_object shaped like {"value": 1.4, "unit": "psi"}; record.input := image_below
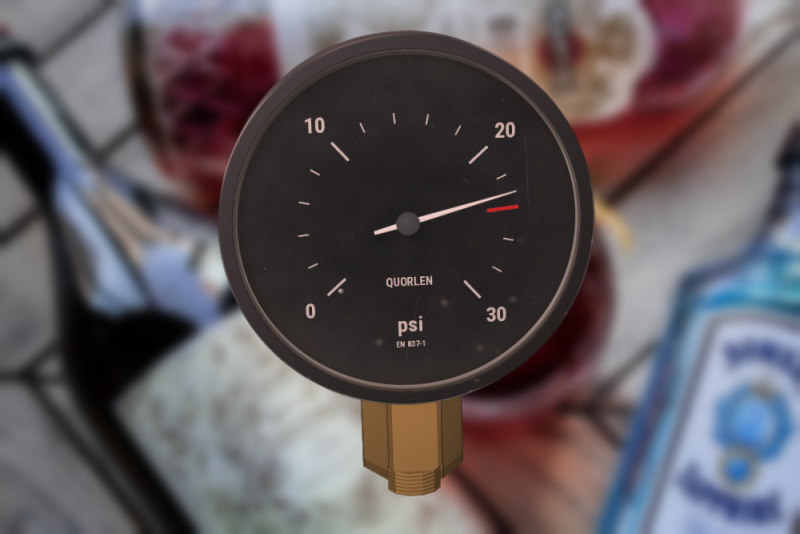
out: {"value": 23, "unit": "psi"}
